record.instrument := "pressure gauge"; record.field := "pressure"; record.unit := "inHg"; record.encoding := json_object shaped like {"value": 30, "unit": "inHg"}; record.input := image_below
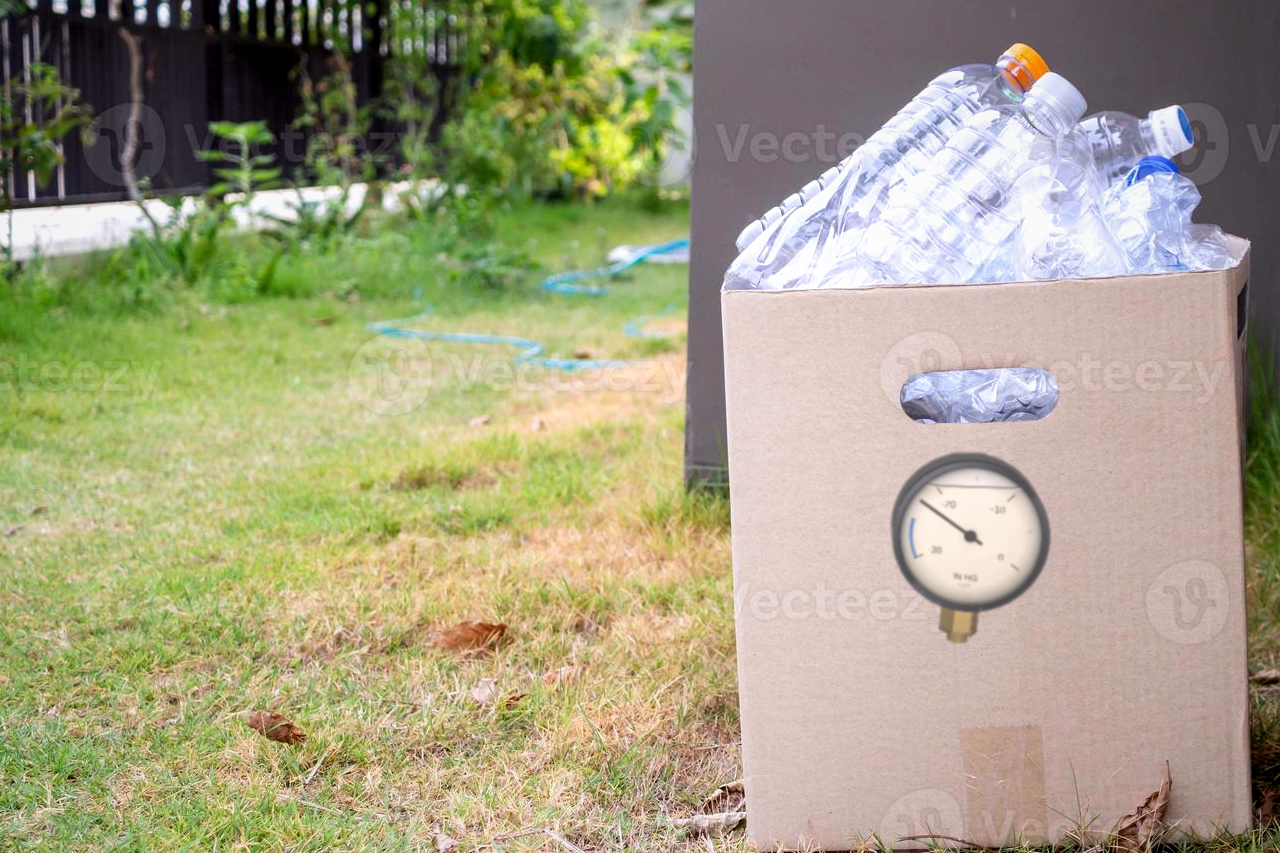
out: {"value": -22.5, "unit": "inHg"}
